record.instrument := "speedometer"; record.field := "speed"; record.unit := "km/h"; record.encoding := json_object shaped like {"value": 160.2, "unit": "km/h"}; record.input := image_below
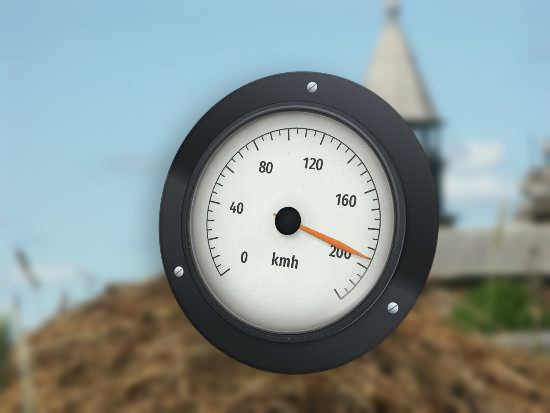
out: {"value": 195, "unit": "km/h"}
